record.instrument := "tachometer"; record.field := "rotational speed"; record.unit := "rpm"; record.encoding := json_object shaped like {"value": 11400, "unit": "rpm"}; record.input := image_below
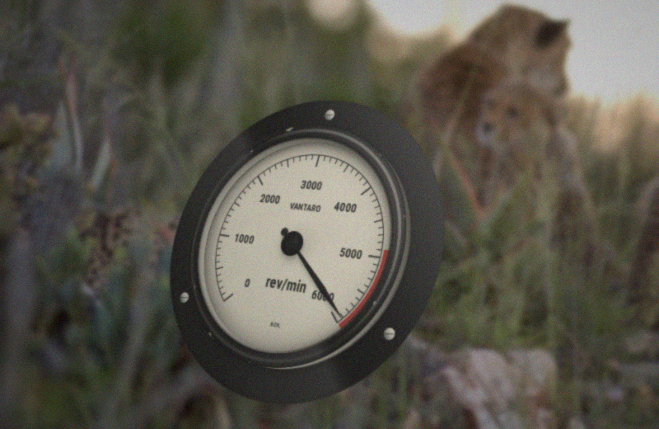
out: {"value": 5900, "unit": "rpm"}
